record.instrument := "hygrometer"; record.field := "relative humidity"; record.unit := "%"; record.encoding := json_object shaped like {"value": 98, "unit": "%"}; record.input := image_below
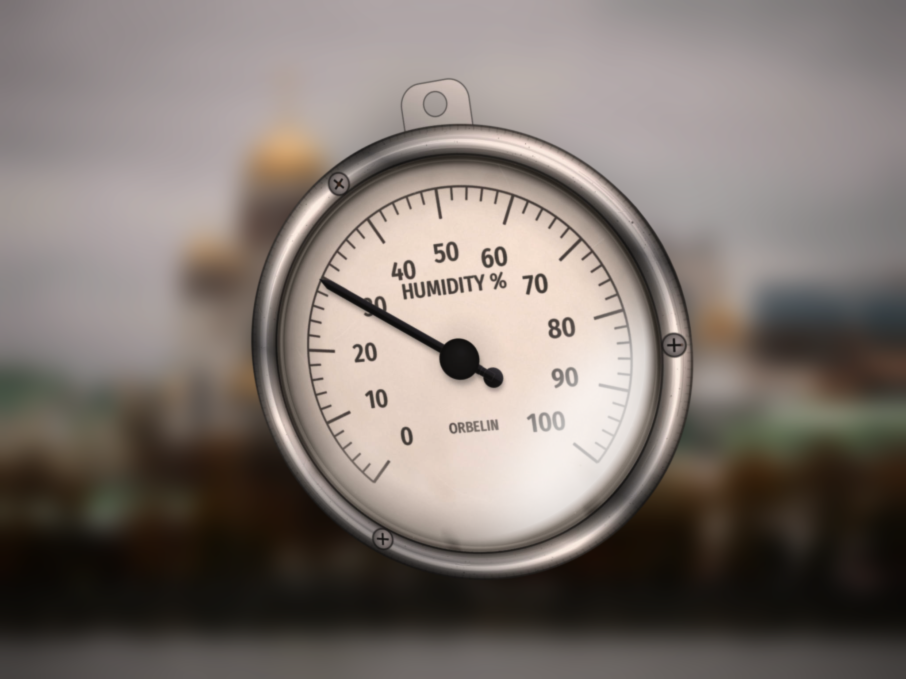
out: {"value": 30, "unit": "%"}
